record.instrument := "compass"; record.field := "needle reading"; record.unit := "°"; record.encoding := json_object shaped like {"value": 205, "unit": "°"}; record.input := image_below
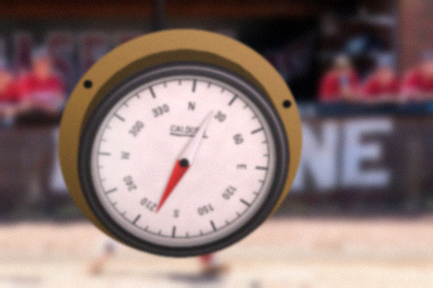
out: {"value": 200, "unit": "°"}
